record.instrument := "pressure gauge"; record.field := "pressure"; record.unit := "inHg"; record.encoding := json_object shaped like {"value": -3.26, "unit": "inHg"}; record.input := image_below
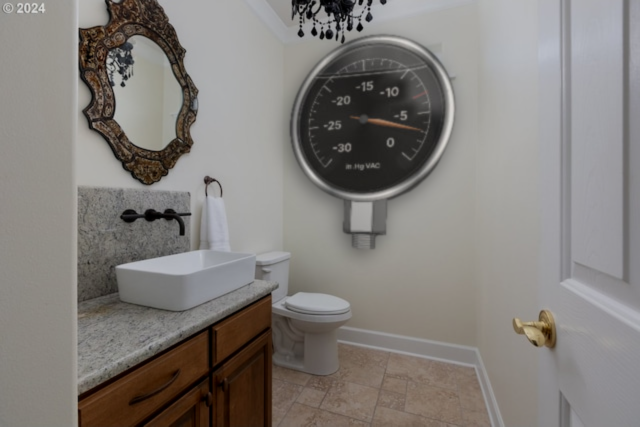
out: {"value": -3, "unit": "inHg"}
